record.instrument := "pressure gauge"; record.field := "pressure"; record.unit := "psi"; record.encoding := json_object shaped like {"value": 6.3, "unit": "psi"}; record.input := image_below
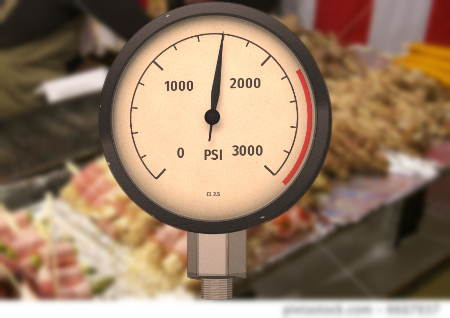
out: {"value": 1600, "unit": "psi"}
